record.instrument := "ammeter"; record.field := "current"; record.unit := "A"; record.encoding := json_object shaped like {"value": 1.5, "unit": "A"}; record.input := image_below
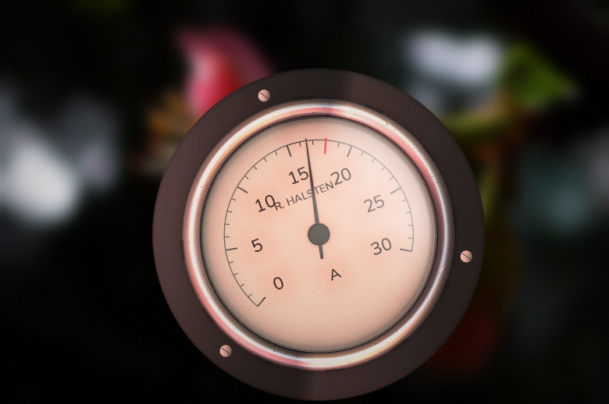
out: {"value": 16.5, "unit": "A"}
